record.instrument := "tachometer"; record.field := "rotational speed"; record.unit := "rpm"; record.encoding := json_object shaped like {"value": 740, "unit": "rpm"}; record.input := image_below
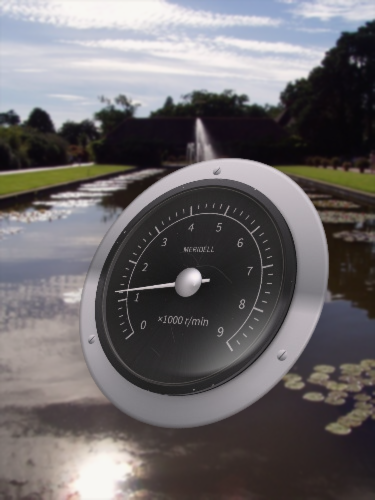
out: {"value": 1200, "unit": "rpm"}
